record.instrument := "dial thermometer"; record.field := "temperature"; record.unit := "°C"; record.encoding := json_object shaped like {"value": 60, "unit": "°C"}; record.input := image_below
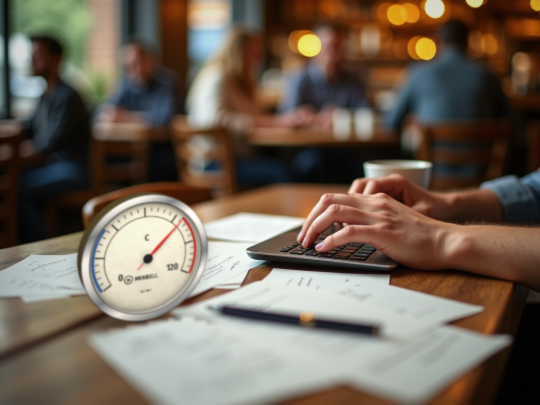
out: {"value": 84, "unit": "°C"}
